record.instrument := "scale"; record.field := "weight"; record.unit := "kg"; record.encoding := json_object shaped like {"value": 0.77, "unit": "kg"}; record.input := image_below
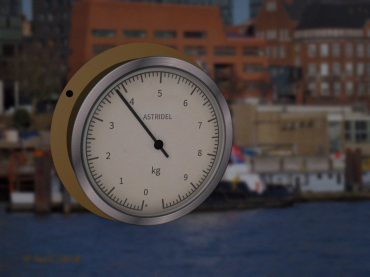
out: {"value": 3.8, "unit": "kg"}
